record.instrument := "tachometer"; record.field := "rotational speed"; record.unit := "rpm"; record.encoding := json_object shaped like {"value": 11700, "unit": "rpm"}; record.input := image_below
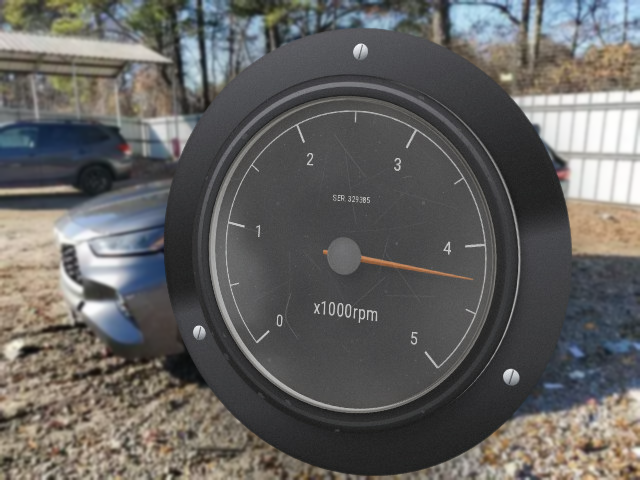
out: {"value": 4250, "unit": "rpm"}
